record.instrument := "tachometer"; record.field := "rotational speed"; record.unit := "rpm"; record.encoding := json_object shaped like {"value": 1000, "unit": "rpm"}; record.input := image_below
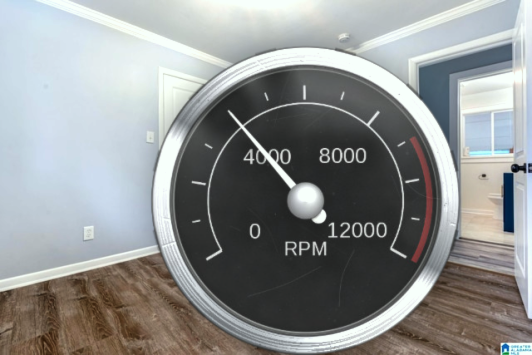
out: {"value": 4000, "unit": "rpm"}
